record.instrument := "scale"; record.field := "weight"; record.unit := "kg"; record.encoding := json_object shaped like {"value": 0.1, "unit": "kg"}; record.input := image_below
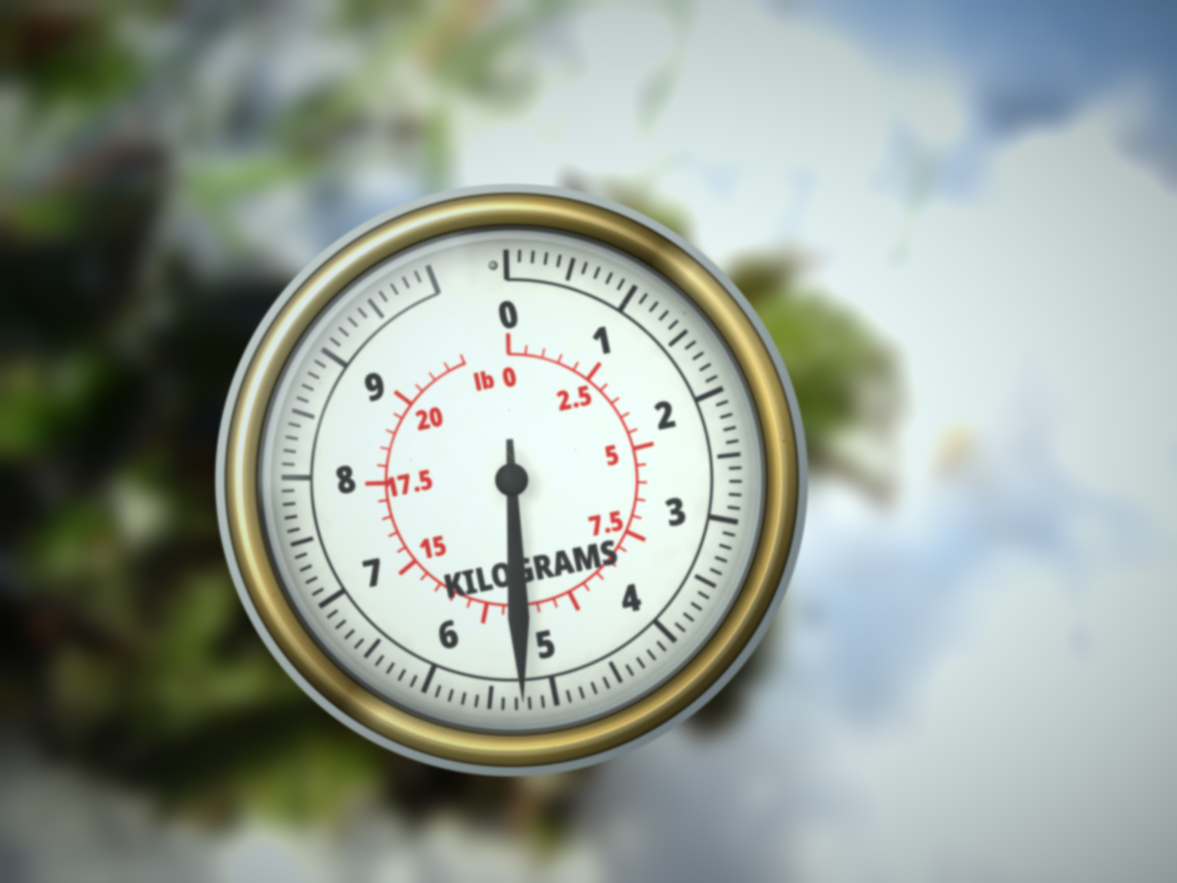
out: {"value": 5.25, "unit": "kg"}
